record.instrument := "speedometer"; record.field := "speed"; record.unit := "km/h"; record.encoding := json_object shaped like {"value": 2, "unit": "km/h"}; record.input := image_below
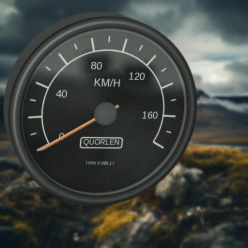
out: {"value": 0, "unit": "km/h"}
